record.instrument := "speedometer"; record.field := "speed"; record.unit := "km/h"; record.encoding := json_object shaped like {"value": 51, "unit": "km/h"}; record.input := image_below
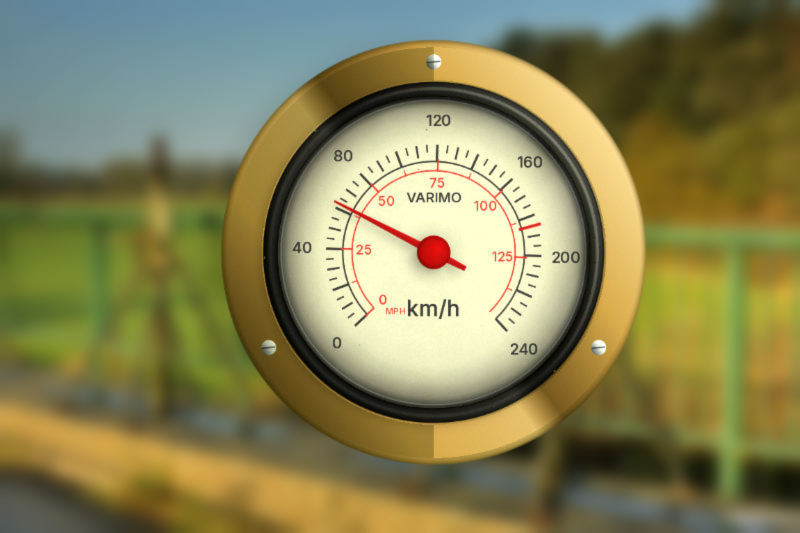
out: {"value": 62.5, "unit": "km/h"}
